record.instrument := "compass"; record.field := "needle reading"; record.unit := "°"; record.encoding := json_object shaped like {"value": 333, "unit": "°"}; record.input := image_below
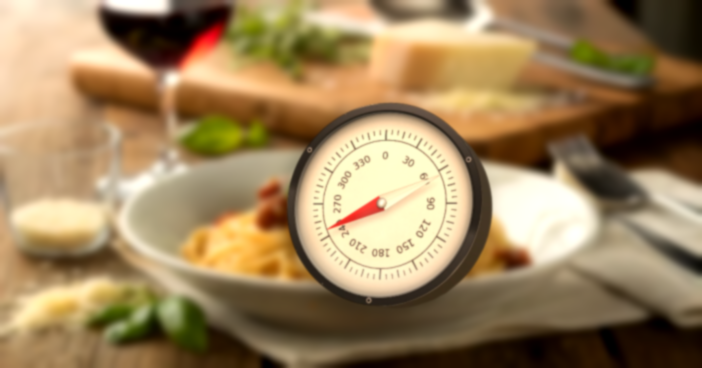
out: {"value": 245, "unit": "°"}
